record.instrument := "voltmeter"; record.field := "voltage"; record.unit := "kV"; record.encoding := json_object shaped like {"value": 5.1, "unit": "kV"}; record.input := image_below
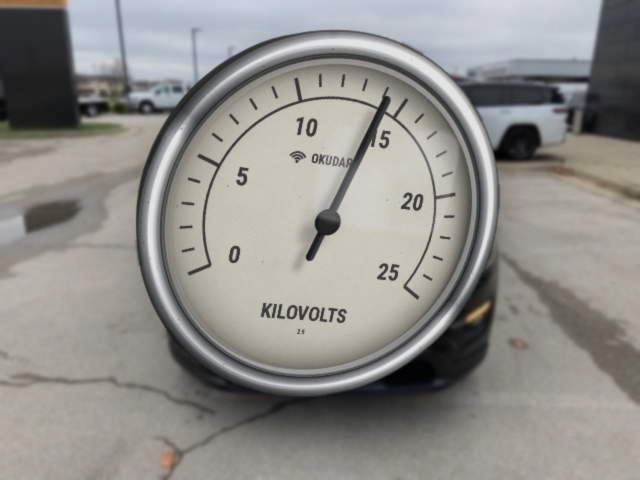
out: {"value": 14, "unit": "kV"}
